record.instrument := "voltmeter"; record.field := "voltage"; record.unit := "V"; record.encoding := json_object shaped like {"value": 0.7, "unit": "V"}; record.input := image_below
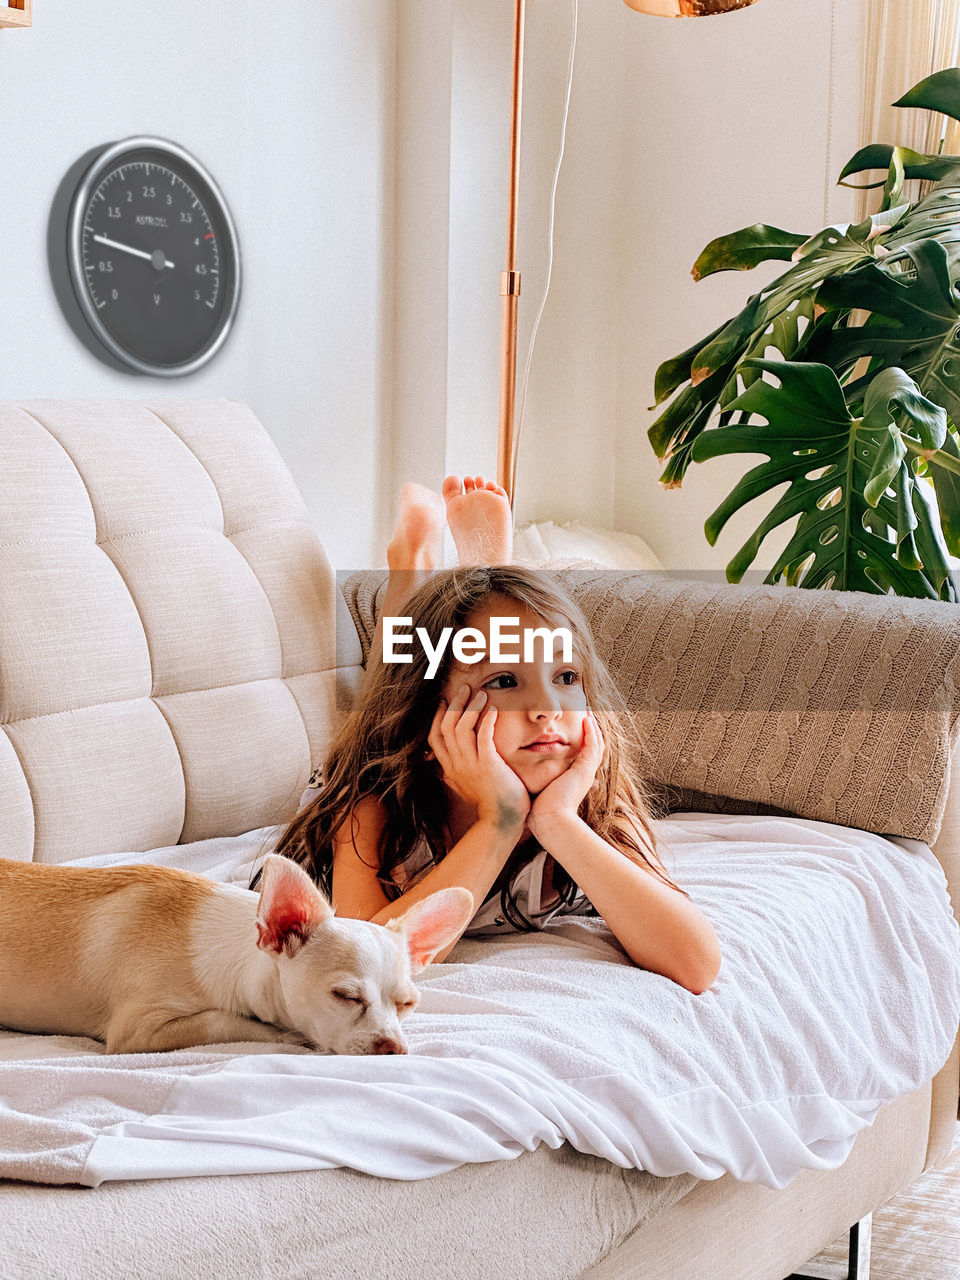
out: {"value": 0.9, "unit": "V"}
